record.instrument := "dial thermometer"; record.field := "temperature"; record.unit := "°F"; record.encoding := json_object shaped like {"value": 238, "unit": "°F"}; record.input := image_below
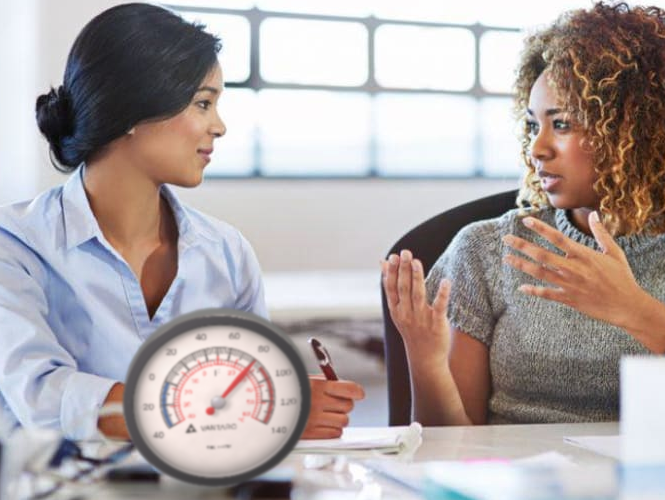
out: {"value": 80, "unit": "°F"}
